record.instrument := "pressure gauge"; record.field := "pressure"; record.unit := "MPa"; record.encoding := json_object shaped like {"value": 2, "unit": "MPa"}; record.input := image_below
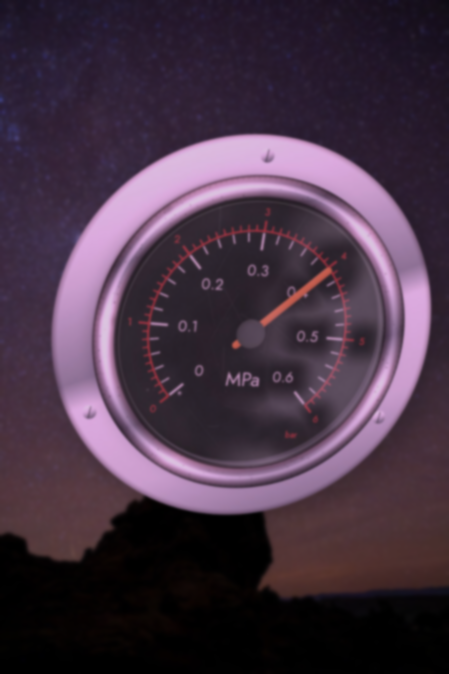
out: {"value": 0.4, "unit": "MPa"}
